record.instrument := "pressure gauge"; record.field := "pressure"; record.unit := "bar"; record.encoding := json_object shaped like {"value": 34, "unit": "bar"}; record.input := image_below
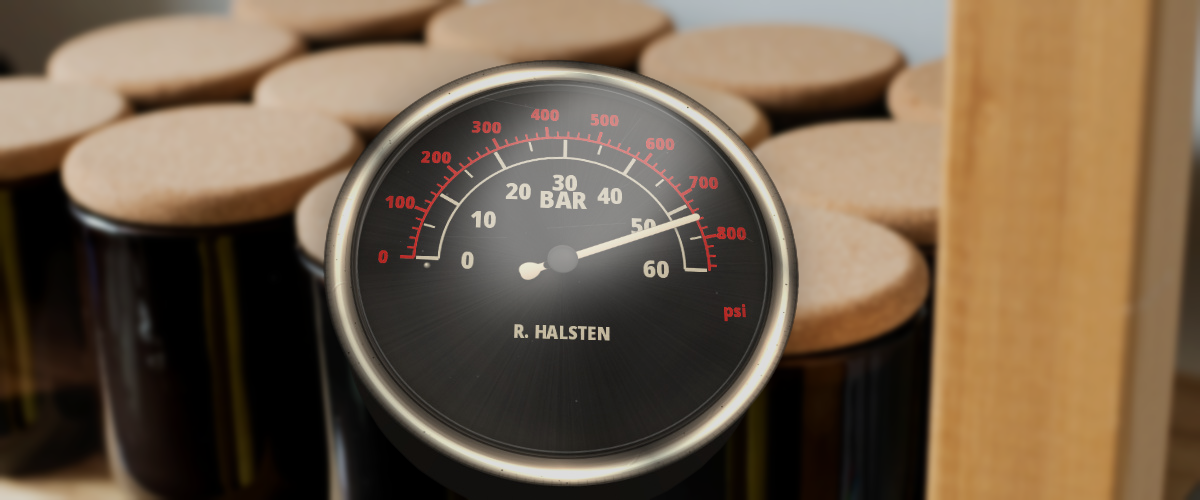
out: {"value": 52.5, "unit": "bar"}
